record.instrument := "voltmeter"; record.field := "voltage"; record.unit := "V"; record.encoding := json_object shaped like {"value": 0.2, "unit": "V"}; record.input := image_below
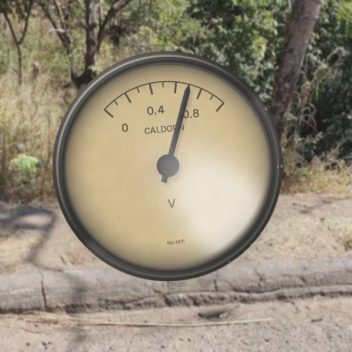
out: {"value": 0.7, "unit": "V"}
